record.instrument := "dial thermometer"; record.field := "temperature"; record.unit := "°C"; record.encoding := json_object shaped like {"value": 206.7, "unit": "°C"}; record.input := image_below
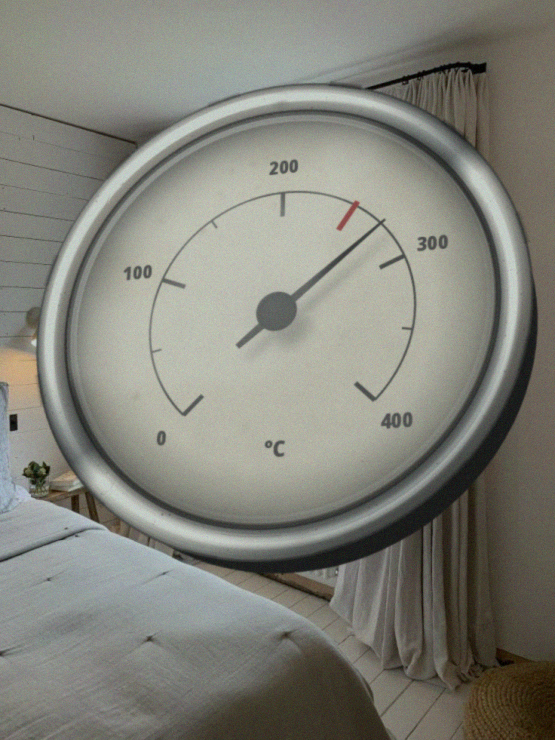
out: {"value": 275, "unit": "°C"}
